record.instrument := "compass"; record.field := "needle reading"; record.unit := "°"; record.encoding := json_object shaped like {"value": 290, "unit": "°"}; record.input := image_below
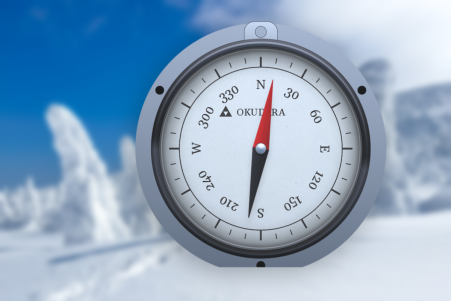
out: {"value": 10, "unit": "°"}
